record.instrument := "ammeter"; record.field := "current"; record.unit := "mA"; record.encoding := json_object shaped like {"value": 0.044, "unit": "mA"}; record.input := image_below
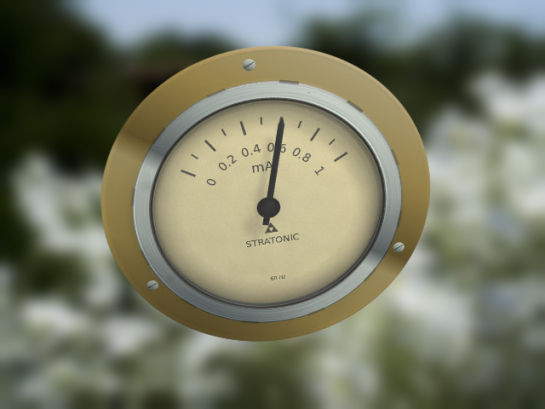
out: {"value": 0.6, "unit": "mA"}
